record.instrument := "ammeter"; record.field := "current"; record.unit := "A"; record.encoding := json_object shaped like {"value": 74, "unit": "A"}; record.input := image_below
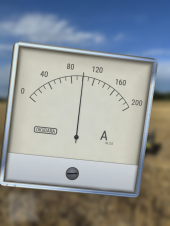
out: {"value": 100, "unit": "A"}
